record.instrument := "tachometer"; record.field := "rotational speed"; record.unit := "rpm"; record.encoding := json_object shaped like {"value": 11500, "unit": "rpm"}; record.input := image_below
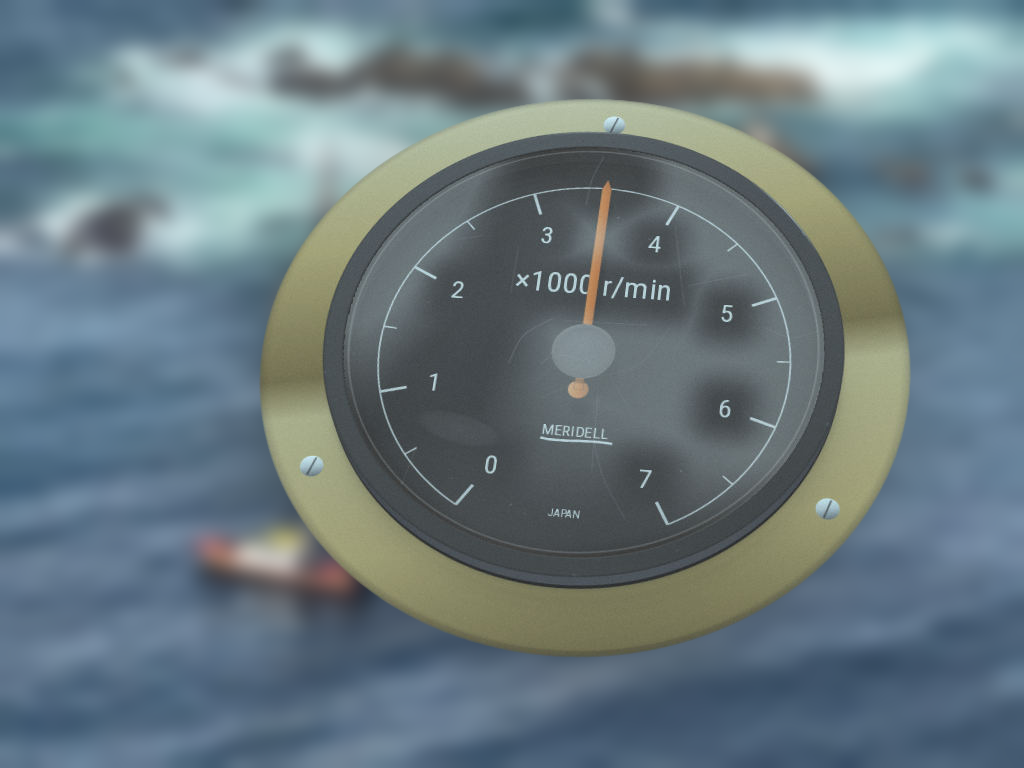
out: {"value": 3500, "unit": "rpm"}
